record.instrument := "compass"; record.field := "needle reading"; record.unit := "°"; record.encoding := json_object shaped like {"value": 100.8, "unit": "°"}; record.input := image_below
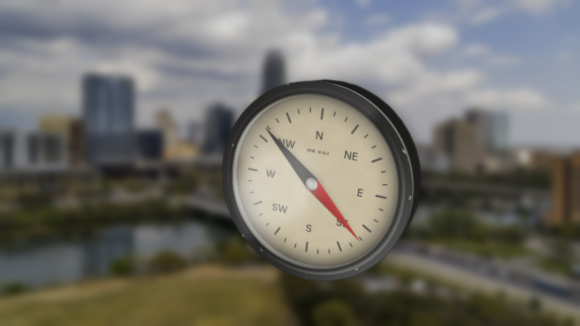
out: {"value": 130, "unit": "°"}
